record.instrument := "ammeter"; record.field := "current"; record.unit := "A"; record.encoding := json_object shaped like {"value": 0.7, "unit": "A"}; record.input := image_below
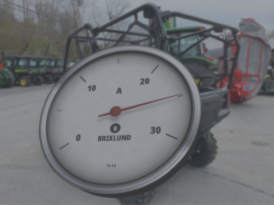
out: {"value": 25, "unit": "A"}
